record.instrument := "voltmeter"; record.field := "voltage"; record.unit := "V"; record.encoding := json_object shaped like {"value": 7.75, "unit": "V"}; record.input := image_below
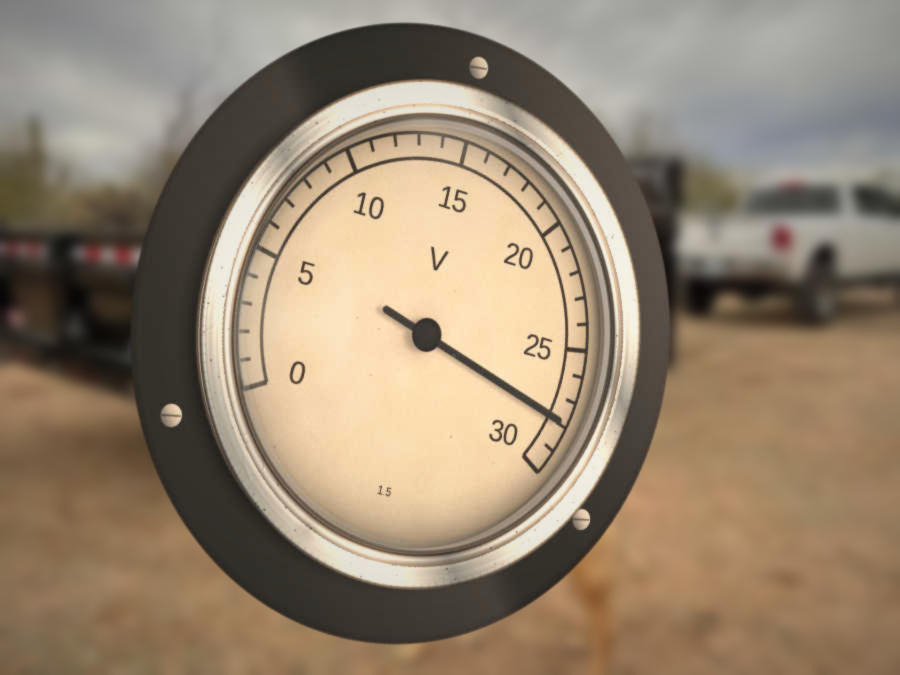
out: {"value": 28, "unit": "V"}
